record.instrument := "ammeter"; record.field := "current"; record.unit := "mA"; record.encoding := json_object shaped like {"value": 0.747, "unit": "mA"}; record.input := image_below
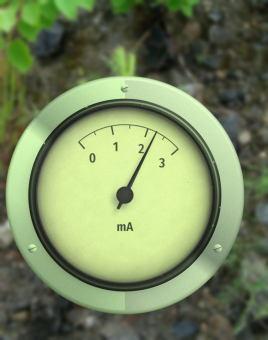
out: {"value": 2.25, "unit": "mA"}
